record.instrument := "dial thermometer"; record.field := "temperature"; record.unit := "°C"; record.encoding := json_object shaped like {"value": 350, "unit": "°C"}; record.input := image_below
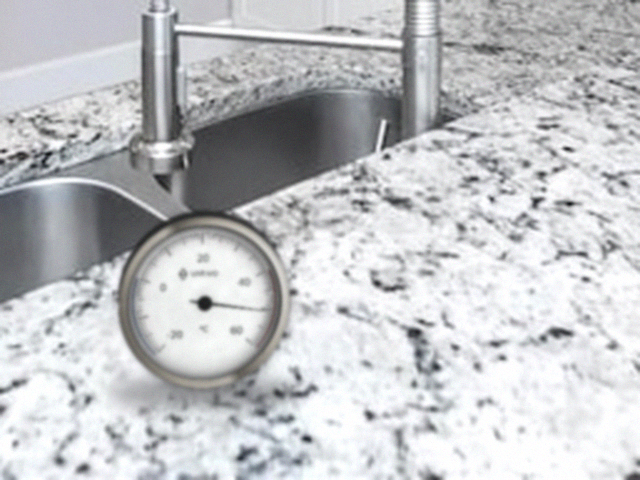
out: {"value": 50, "unit": "°C"}
